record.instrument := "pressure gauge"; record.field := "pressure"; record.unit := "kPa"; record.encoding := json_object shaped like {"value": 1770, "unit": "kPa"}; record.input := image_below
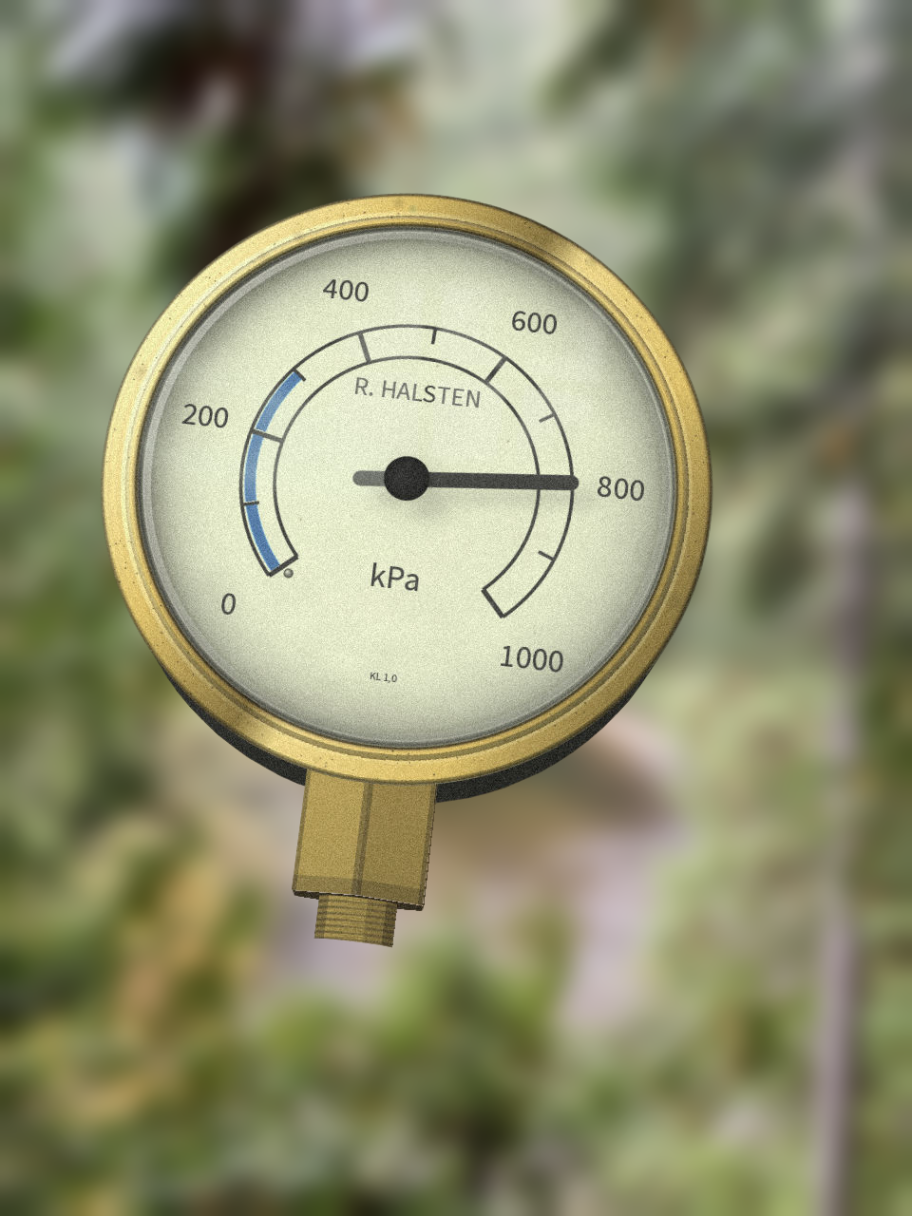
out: {"value": 800, "unit": "kPa"}
